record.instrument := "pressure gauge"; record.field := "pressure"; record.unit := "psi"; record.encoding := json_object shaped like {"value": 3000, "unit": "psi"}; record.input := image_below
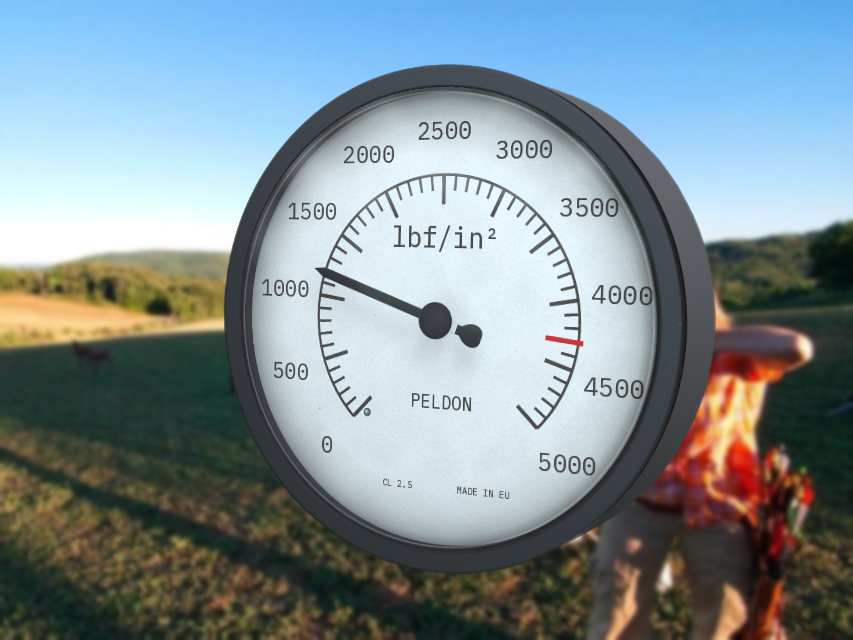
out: {"value": 1200, "unit": "psi"}
